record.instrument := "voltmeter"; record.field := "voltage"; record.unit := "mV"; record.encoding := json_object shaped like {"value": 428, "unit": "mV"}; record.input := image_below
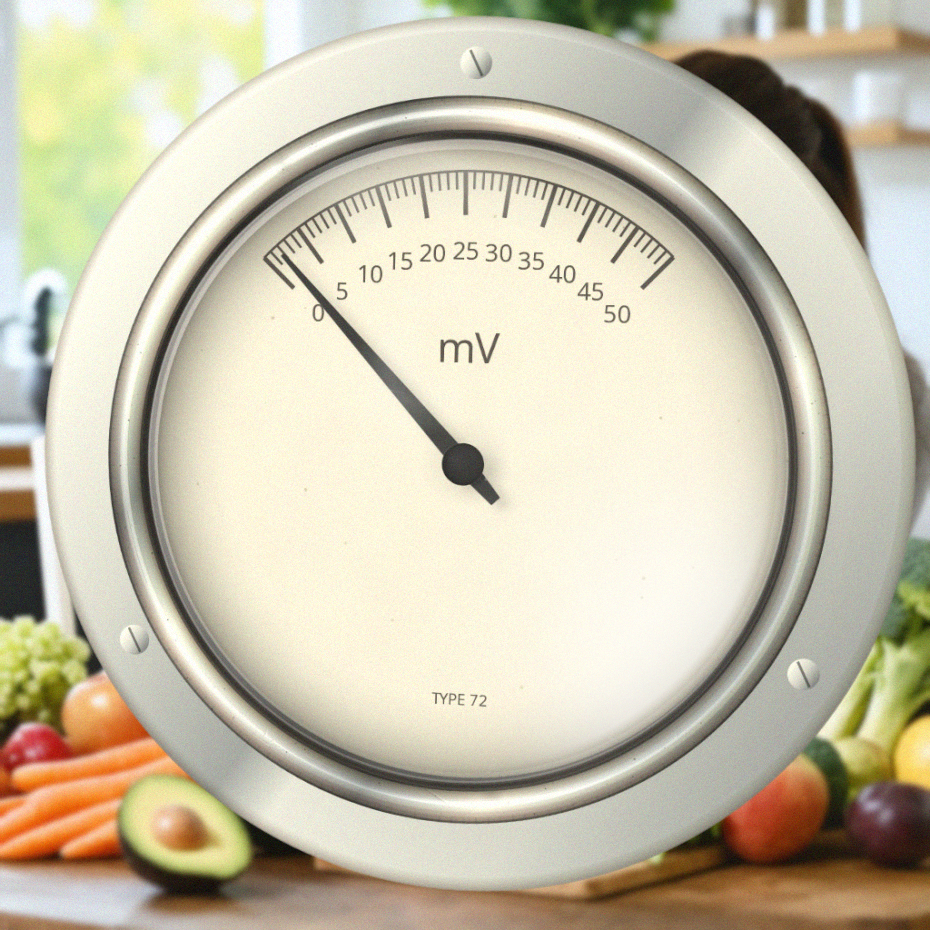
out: {"value": 2, "unit": "mV"}
